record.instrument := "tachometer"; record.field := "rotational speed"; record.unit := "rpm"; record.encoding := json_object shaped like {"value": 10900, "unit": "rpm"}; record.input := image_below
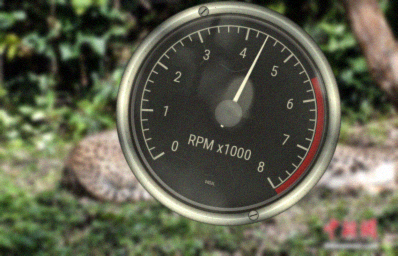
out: {"value": 4400, "unit": "rpm"}
